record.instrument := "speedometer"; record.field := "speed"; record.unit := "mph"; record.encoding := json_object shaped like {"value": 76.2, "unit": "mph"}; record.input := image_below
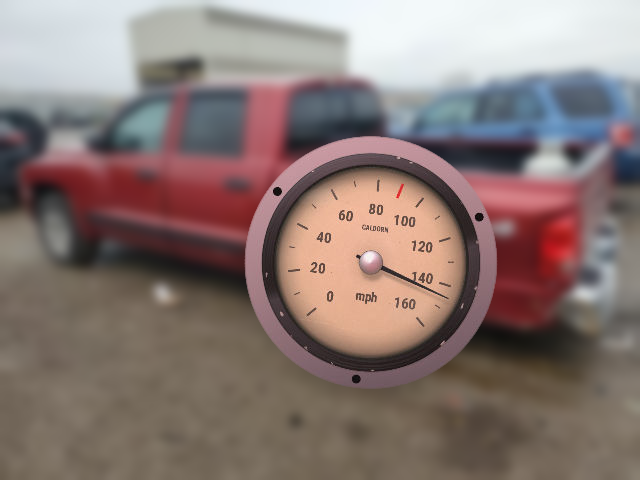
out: {"value": 145, "unit": "mph"}
